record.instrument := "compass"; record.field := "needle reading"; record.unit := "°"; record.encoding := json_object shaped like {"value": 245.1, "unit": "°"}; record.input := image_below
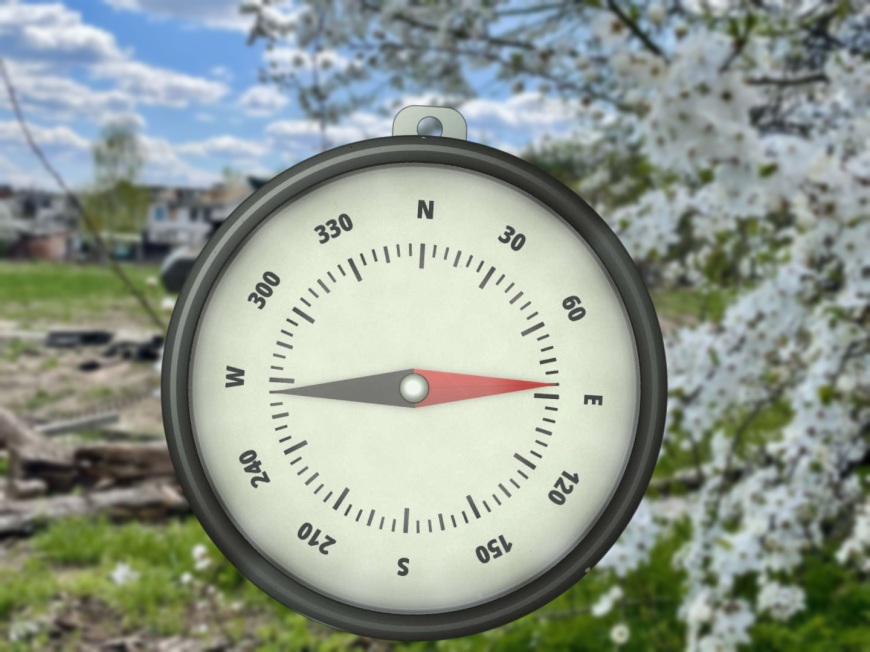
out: {"value": 85, "unit": "°"}
